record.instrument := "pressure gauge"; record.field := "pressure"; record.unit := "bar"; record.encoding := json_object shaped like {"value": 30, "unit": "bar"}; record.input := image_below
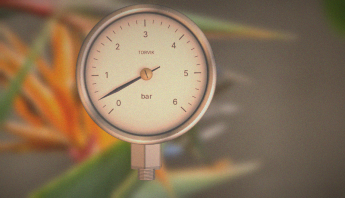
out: {"value": 0.4, "unit": "bar"}
